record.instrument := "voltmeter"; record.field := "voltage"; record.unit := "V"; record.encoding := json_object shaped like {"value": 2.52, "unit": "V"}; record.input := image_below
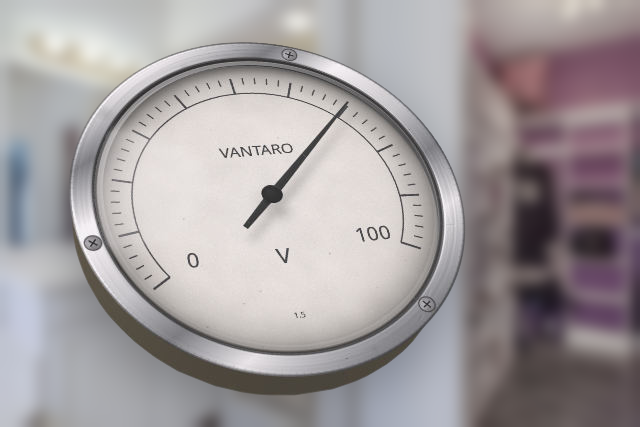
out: {"value": 70, "unit": "V"}
